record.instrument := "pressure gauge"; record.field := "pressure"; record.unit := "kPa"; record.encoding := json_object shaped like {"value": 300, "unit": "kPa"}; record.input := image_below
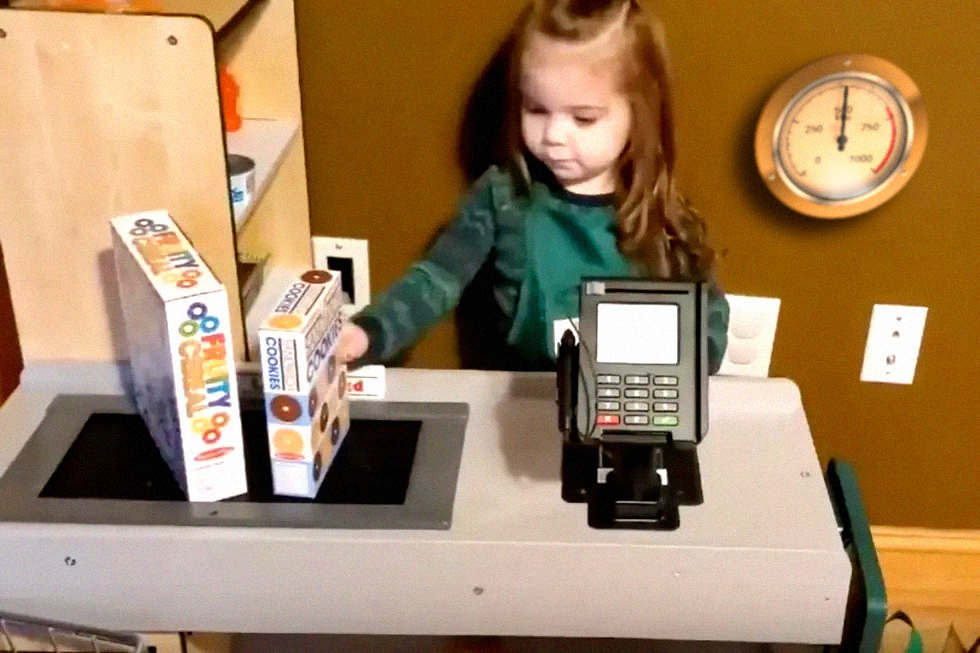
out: {"value": 500, "unit": "kPa"}
